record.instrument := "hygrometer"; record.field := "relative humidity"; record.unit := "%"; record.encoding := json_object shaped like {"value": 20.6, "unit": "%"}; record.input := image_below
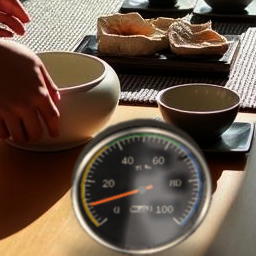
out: {"value": 10, "unit": "%"}
